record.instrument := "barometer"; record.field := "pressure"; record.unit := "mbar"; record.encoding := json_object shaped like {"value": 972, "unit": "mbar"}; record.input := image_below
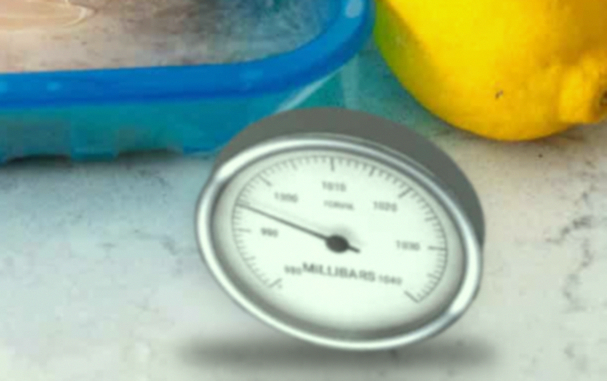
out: {"value": 995, "unit": "mbar"}
